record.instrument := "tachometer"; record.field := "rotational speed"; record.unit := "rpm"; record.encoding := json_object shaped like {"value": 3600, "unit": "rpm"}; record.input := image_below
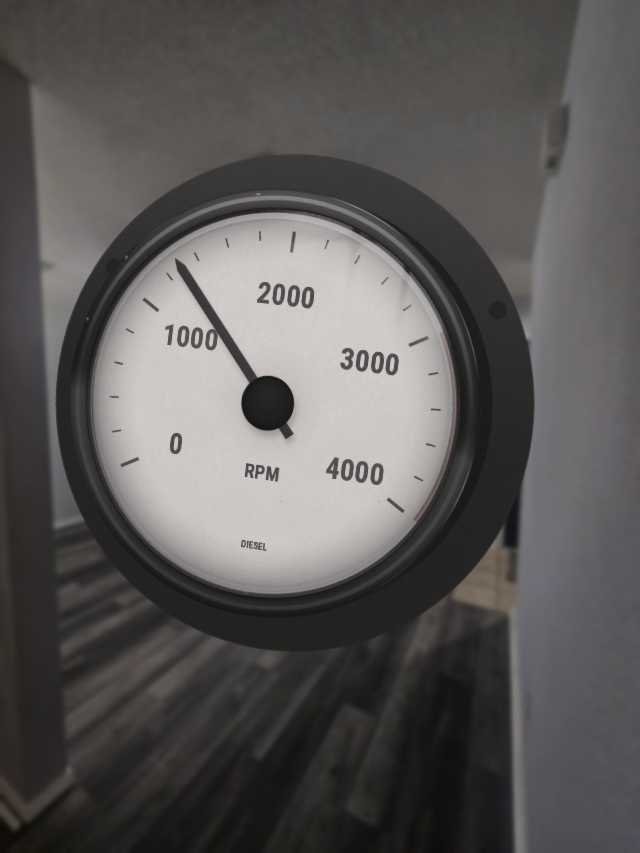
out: {"value": 1300, "unit": "rpm"}
